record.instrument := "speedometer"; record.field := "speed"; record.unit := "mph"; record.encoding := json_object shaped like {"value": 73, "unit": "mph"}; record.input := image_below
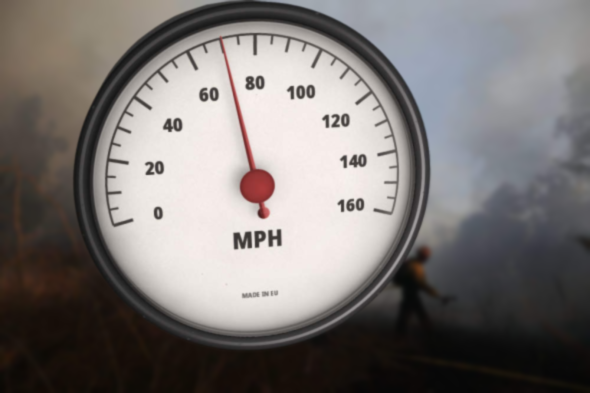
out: {"value": 70, "unit": "mph"}
